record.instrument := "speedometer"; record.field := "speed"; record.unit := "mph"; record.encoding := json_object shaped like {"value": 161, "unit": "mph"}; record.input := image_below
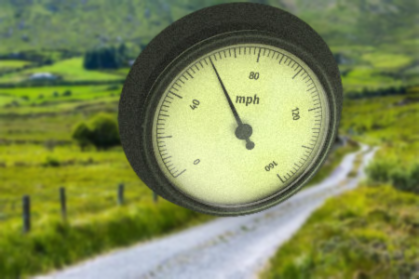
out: {"value": 60, "unit": "mph"}
